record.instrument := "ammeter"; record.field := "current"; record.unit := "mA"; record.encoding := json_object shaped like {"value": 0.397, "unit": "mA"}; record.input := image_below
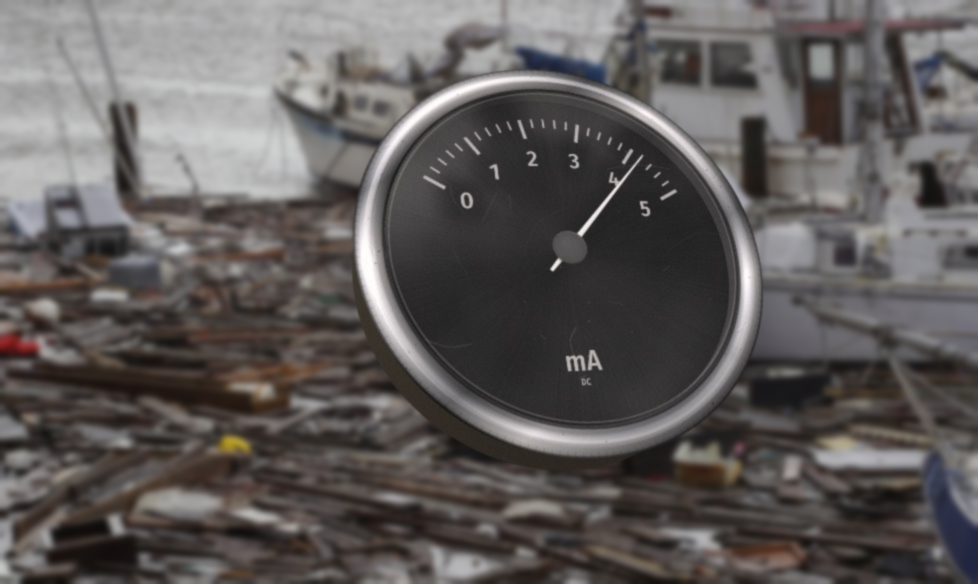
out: {"value": 4.2, "unit": "mA"}
